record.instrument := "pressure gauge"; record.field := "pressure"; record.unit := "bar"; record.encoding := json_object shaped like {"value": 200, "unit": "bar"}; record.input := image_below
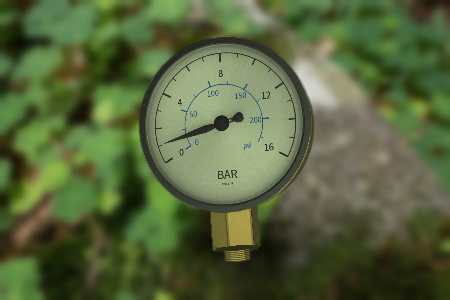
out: {"value": 1, "unit": "bar"}
